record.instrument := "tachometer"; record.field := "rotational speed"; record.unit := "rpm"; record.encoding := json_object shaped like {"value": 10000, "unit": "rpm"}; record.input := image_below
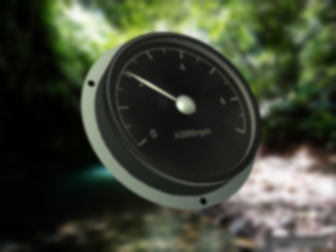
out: {"value": 2000, "unit": "rpm"}
